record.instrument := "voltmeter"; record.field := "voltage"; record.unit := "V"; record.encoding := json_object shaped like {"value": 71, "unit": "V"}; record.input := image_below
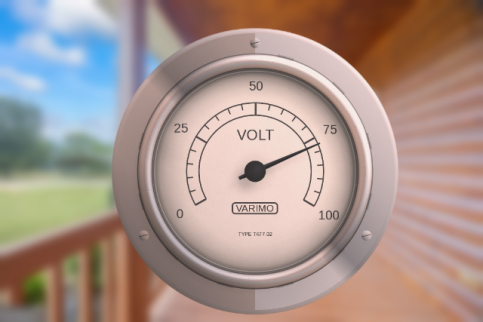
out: {"value": 77.5, "unit": "V"}
